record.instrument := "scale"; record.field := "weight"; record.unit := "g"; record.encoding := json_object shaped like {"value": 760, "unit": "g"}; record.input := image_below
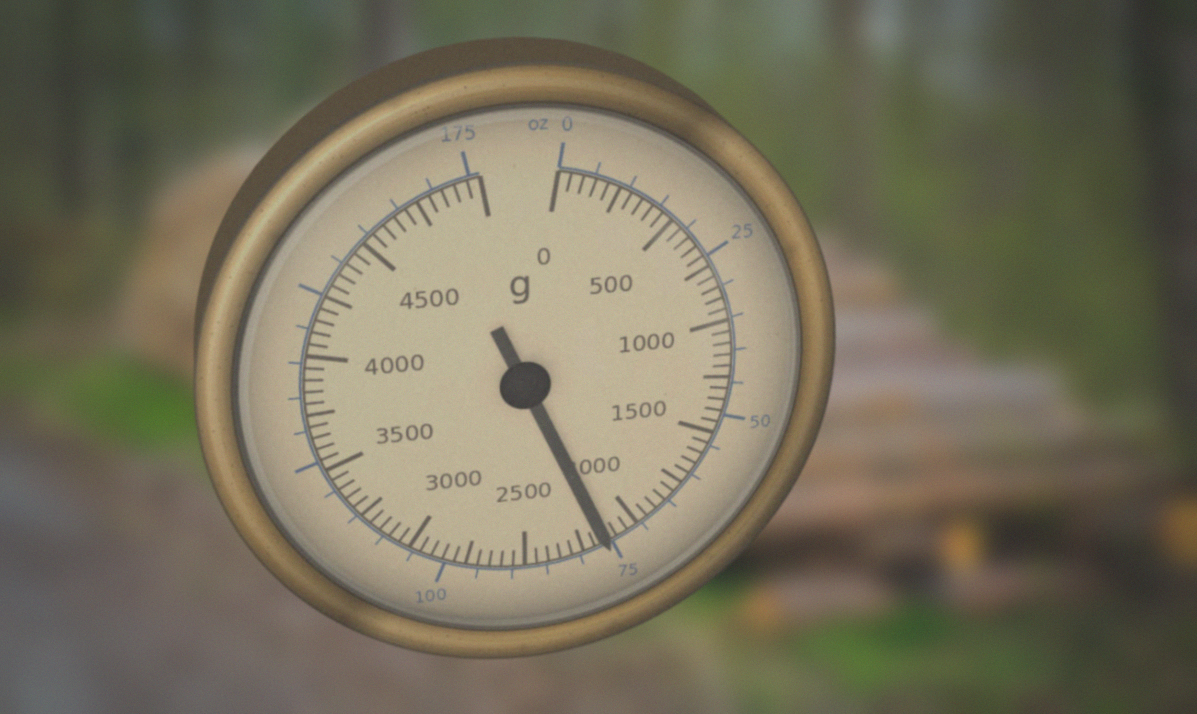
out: {"value": 2150, "unit": "g"}
